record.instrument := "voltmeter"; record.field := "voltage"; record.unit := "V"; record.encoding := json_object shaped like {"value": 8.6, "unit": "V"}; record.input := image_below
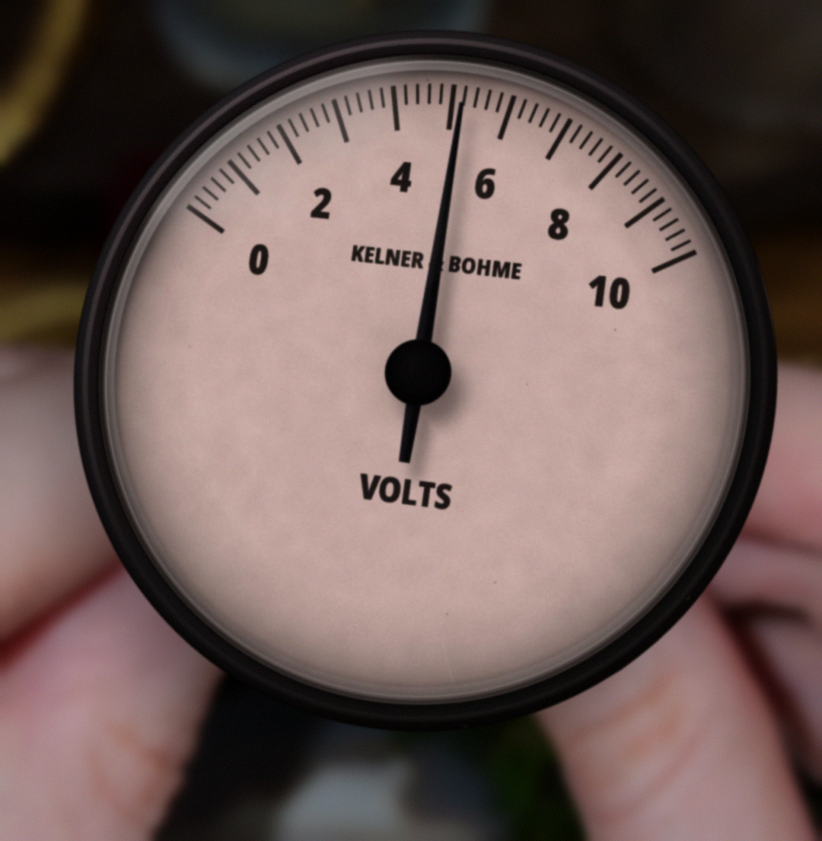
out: {"value": 5.2, "unit": "V"}
